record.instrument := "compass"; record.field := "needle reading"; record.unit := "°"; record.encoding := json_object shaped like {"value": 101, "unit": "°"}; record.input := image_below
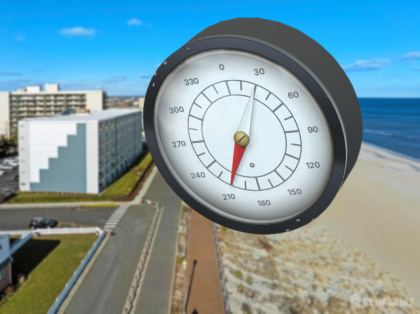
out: {"value": 210, "unit": "°"}
